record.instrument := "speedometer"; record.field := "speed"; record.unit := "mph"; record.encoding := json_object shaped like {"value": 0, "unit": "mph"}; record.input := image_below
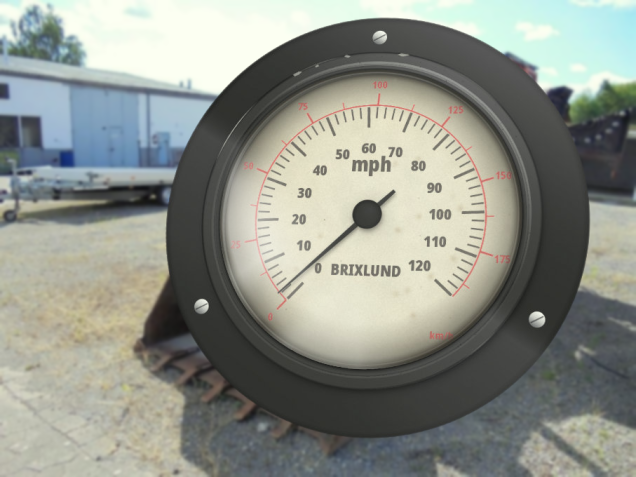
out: {"value": 2, "unit": "mph"}
